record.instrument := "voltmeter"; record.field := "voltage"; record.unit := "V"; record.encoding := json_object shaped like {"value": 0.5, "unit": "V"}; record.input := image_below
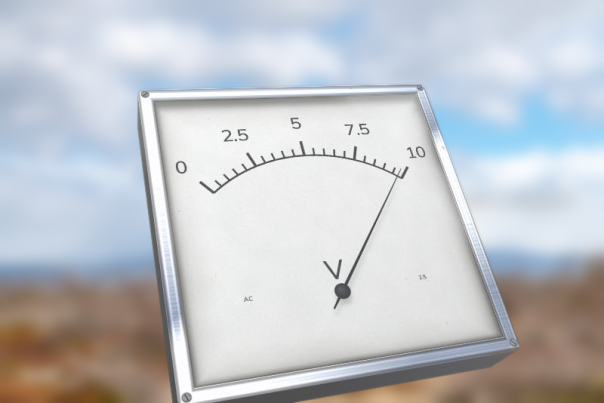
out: {"value": 9.75, "unit": "V"}
